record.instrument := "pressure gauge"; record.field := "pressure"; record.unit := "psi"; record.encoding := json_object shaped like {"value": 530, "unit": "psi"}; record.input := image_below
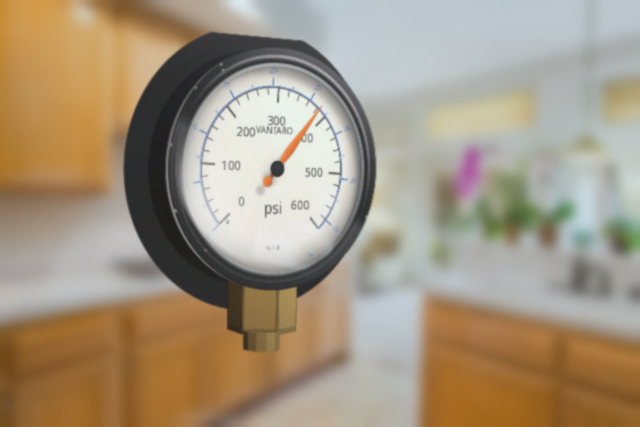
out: {"value": 380, "unit": "psi"}
